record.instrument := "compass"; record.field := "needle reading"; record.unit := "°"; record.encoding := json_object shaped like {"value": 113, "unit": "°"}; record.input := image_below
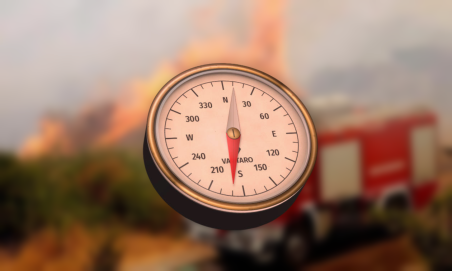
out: {"value": 190, "unit": "°"}
